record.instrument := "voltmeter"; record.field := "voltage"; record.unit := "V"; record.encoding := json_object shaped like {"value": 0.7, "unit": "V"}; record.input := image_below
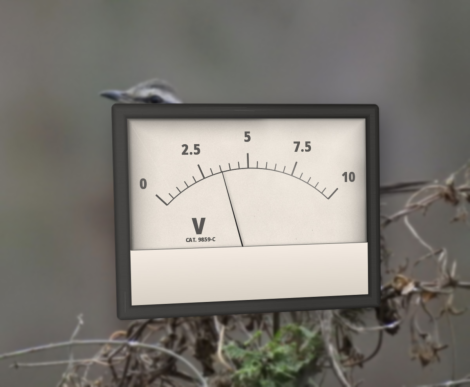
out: {"value": 3.5, "unit": "V"}
